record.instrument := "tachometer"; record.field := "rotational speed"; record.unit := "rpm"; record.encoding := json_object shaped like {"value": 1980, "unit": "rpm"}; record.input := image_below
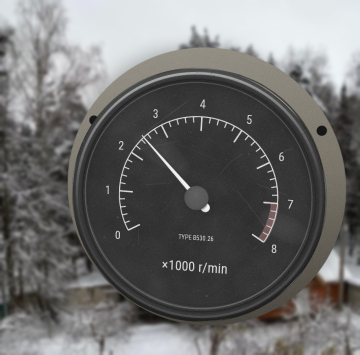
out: {"value": 2500, "unit": "rpm"}
